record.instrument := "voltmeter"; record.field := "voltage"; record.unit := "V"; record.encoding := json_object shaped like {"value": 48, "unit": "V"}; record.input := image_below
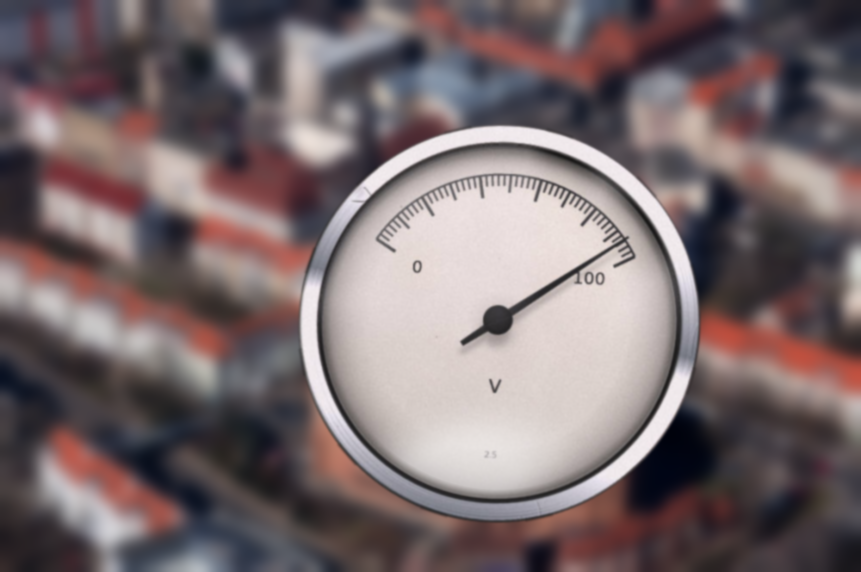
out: {"value": 94, "unit": "V"}
